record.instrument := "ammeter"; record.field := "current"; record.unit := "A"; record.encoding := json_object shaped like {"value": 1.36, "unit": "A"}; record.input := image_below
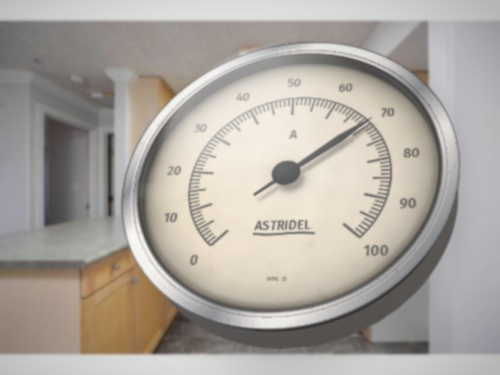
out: {"value": 70, "unit": "A"}
